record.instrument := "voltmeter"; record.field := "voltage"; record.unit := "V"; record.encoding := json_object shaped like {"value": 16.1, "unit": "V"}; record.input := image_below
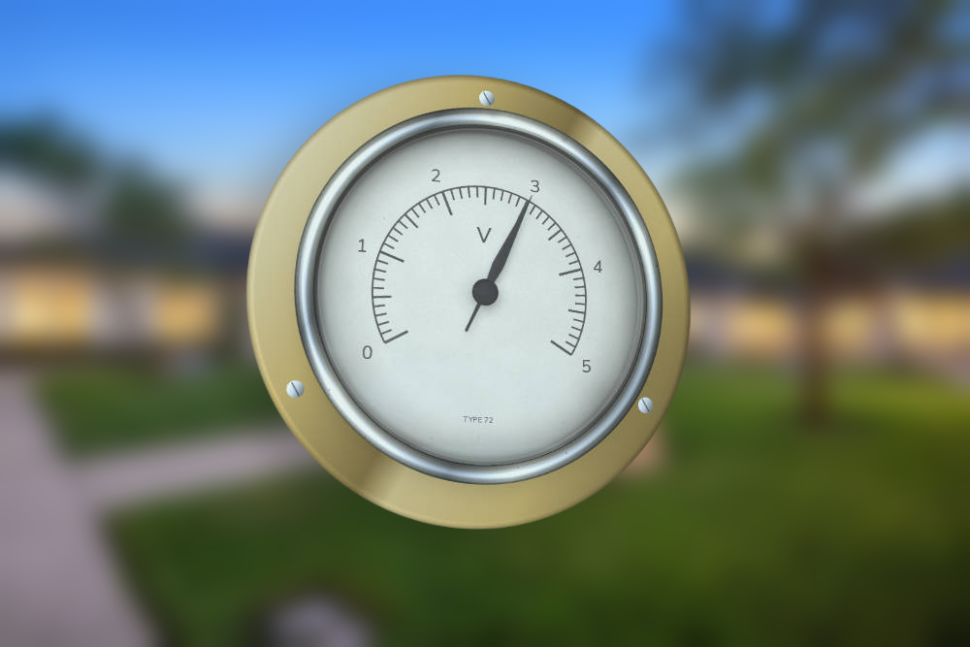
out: {"value": 3, "unit": "V"}
